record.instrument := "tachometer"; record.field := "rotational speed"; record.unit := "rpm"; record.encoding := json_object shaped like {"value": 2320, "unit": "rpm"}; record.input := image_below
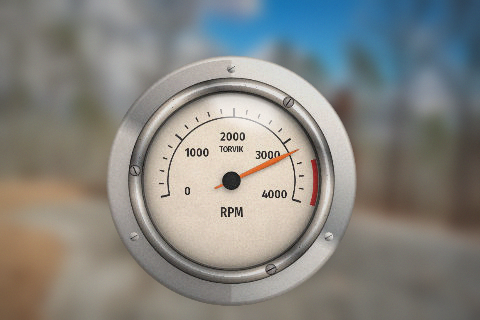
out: {"value": 3200, "unit": "rpm"}
